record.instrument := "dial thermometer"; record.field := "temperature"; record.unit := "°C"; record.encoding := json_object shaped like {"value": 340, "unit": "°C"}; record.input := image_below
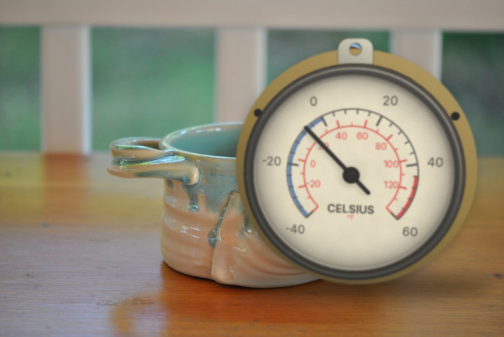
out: {"value": -6, "unit": "°C"}
